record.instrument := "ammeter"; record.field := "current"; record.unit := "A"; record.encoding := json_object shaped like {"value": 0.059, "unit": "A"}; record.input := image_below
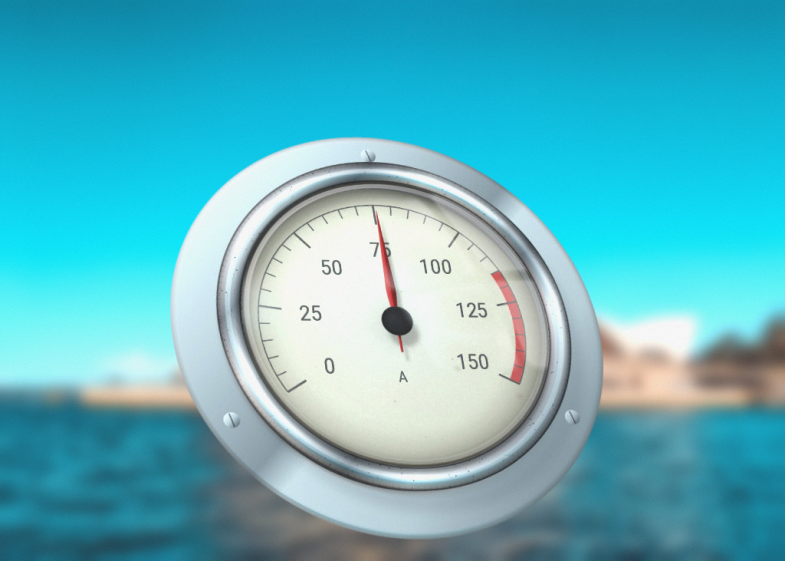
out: {"value": 75, "unit": "A"}
